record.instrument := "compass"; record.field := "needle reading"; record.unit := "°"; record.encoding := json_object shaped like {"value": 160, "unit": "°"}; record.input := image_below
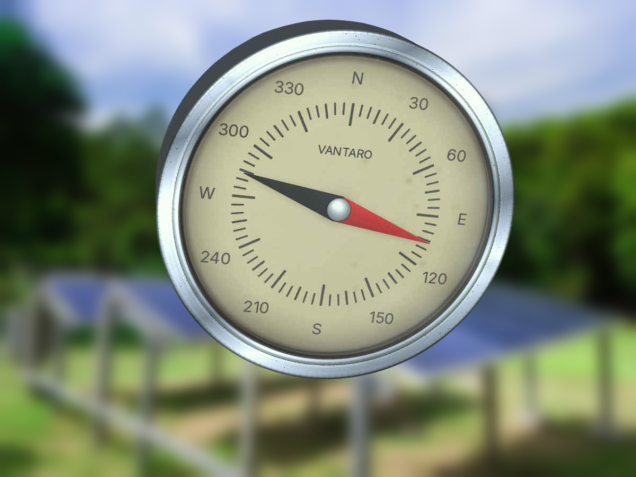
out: {"value": 105, "unit": "°"}
